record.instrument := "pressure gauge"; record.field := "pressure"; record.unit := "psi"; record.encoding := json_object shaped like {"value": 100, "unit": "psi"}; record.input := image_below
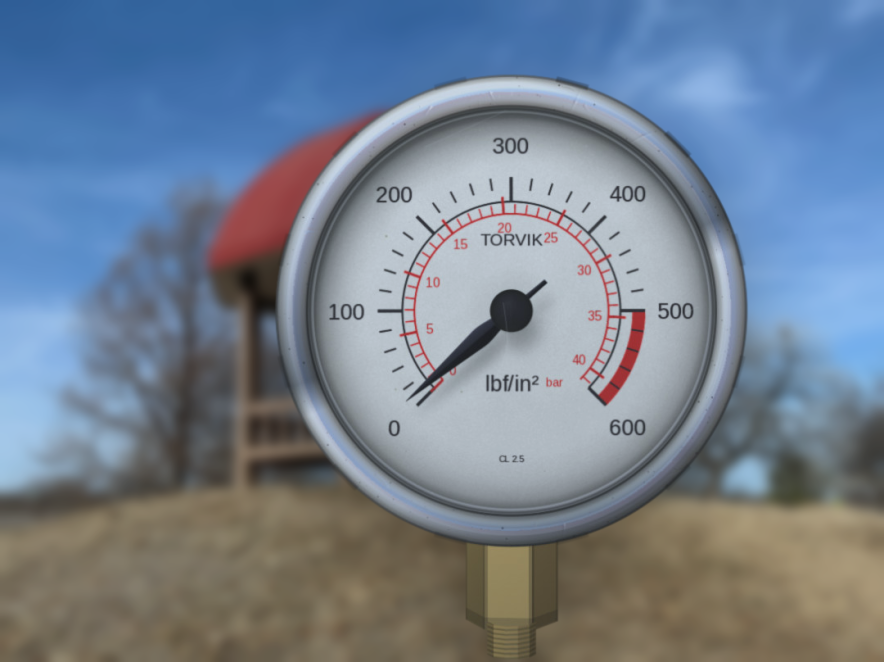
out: {"value": 10, "unit": "psi"}
